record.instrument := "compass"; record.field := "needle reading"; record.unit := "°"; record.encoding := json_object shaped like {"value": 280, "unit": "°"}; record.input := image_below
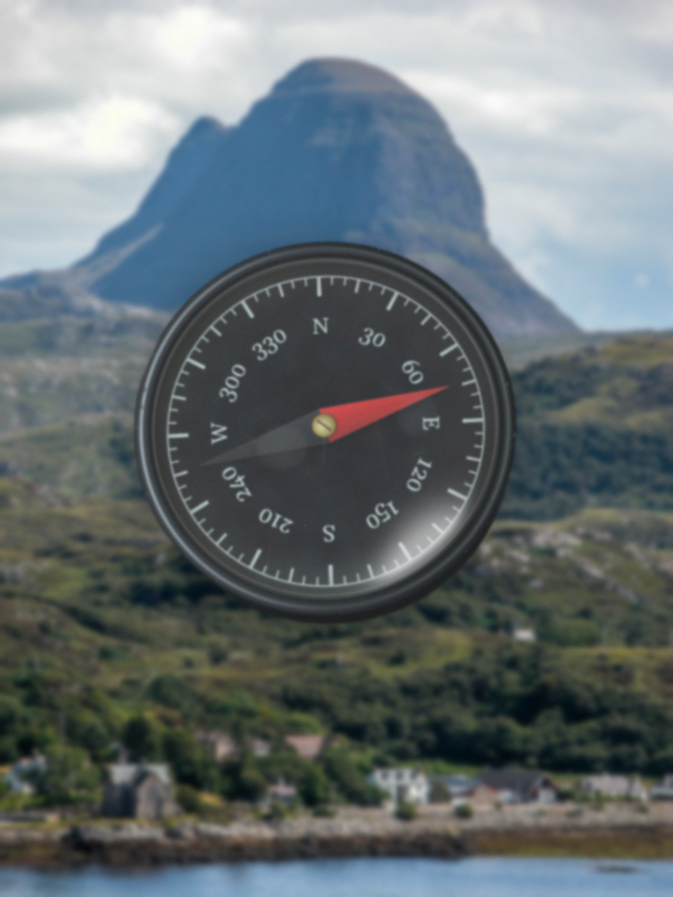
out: {"value": 75, "unit": "°"}
